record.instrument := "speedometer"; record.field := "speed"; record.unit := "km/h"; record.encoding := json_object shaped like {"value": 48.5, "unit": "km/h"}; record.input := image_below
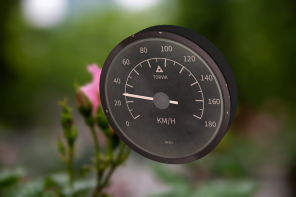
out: {"value": 30, "unit": "km/h"}
